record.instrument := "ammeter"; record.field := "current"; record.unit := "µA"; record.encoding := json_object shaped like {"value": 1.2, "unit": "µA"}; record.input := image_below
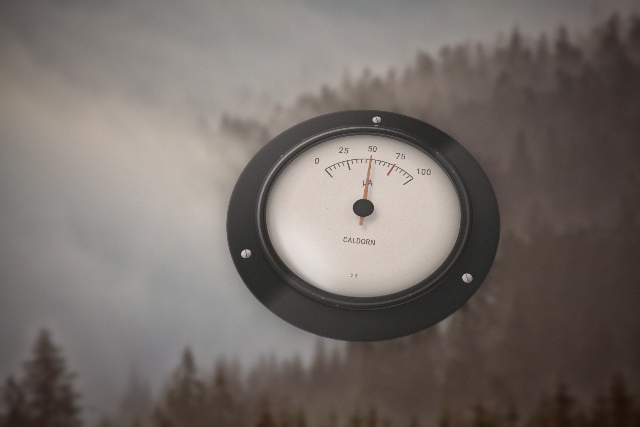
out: {"value": 50, "unit": "µA"}
